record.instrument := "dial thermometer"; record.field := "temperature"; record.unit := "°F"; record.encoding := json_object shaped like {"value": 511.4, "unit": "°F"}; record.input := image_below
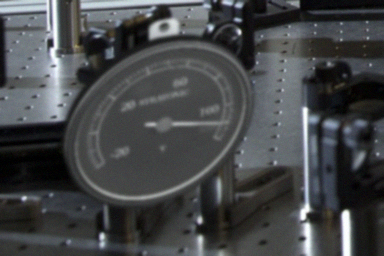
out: {"value": 110, "unit": "°F"}
